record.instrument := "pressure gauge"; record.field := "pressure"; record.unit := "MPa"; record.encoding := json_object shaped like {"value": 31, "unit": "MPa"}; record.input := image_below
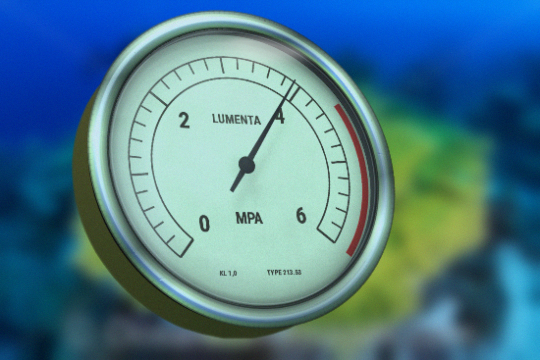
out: {"value": 3.9, "unit": "MPa"}
